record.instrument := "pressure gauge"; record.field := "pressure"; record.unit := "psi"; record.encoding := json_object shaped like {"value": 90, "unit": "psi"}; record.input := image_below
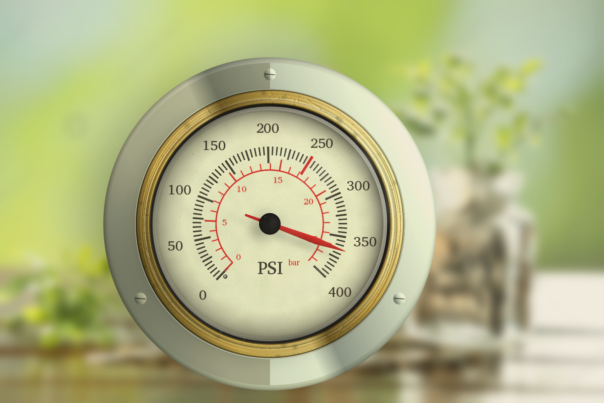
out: {"value": 365, "unit": "psi"}
